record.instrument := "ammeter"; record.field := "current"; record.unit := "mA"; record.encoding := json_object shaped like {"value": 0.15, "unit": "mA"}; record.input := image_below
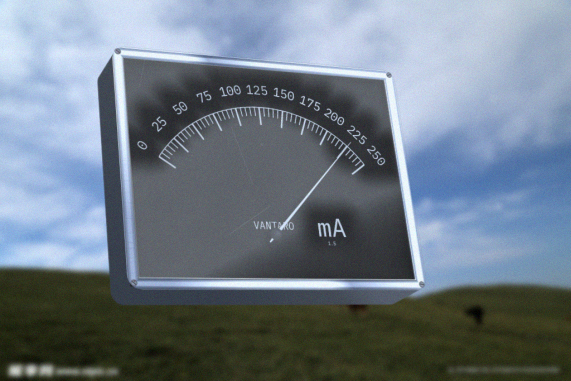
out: {"value": 225, "unit": "mA"}
